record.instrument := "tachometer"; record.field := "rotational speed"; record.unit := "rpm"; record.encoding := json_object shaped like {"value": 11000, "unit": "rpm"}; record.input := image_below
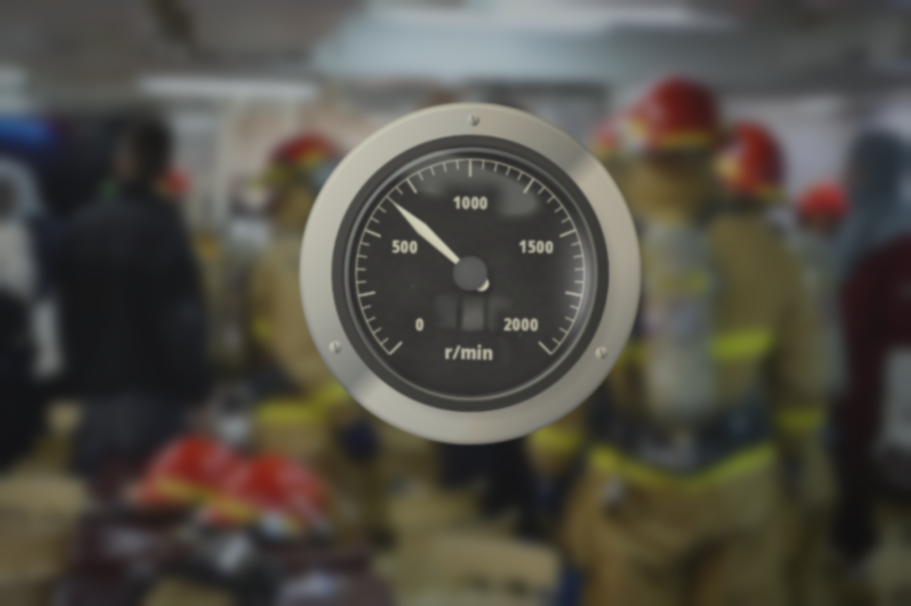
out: {"value": 650, "unit": "rpm"}
